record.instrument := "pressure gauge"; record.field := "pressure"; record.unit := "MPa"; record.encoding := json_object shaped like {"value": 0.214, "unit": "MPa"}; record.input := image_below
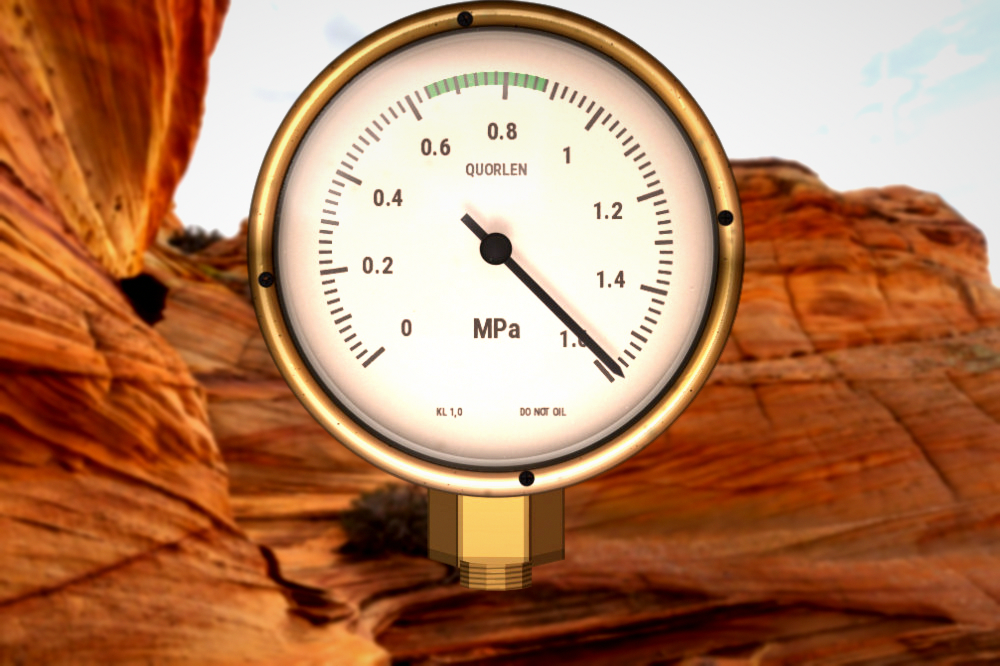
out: {"value": 1.58, "unit": "MPa"}
